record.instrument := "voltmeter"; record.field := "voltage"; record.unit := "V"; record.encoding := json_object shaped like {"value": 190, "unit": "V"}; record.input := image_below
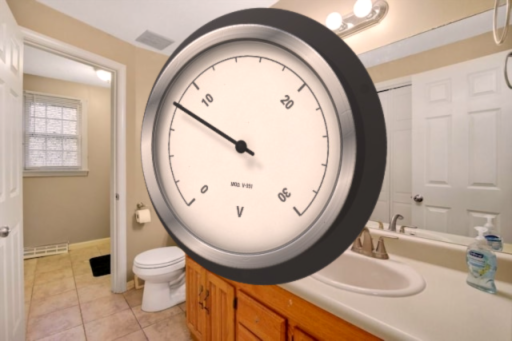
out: {"value": 8, "unit": "V"}
